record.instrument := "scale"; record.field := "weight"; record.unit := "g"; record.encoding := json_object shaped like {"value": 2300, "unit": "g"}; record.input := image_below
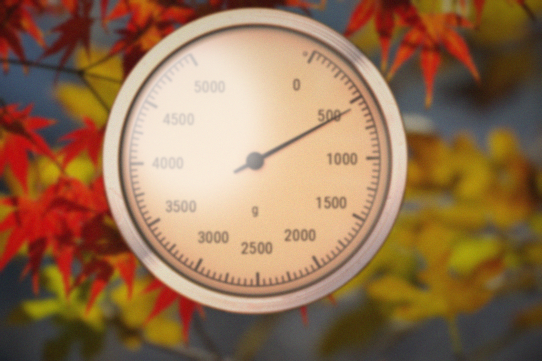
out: {"value": 550, "unit": "g"}
